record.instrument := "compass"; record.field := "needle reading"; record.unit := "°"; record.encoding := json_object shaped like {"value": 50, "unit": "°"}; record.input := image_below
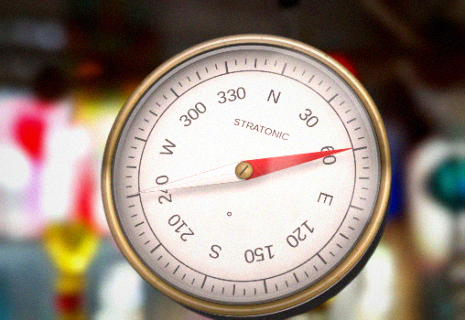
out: {"value": 60, "unit": "°"}
